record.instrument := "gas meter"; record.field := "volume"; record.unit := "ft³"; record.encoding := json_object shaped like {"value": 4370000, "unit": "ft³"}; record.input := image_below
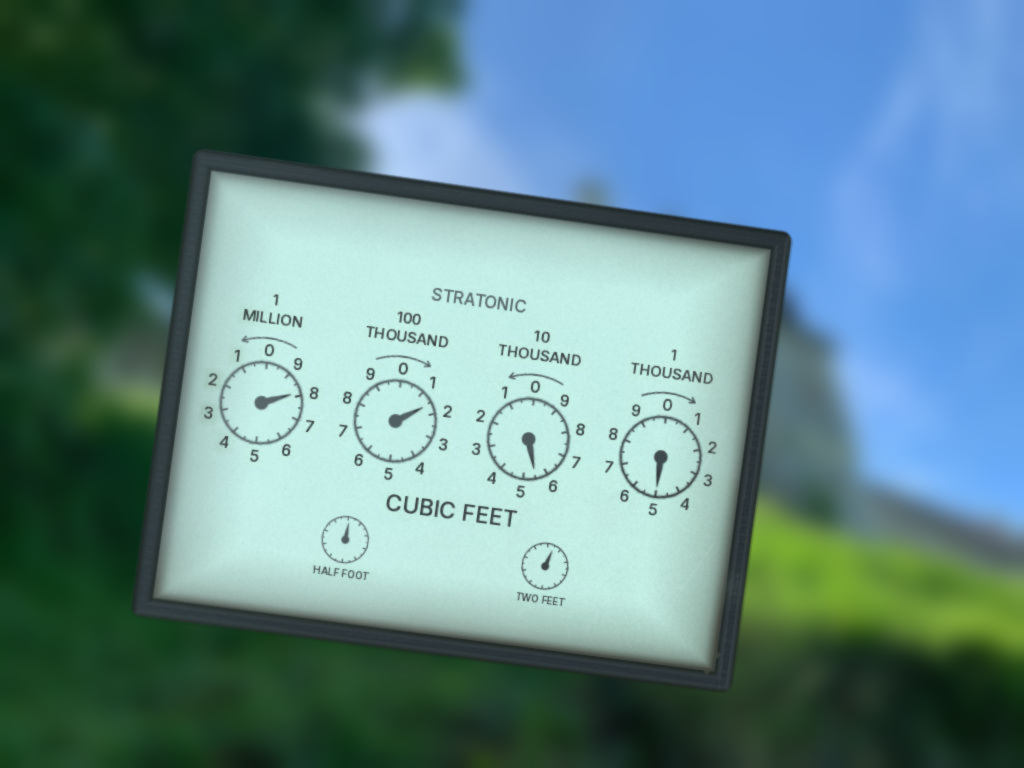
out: {"value": 815500, "unit": "ft³"}
